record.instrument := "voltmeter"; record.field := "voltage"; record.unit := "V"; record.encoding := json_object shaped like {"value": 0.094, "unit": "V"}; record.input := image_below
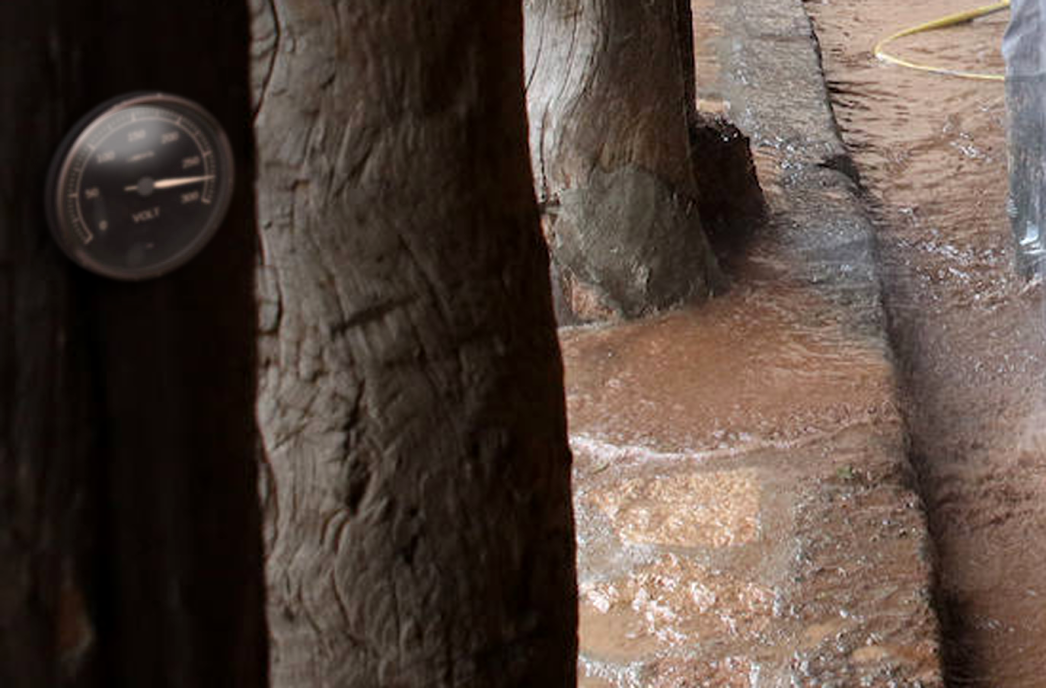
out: {"value": 275, "unit": "V"}
